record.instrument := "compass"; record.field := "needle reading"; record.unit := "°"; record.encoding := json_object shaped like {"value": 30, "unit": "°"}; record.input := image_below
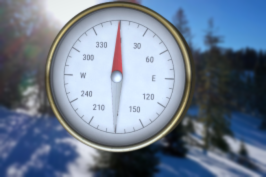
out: {"value": 0, "unit": "°"}
